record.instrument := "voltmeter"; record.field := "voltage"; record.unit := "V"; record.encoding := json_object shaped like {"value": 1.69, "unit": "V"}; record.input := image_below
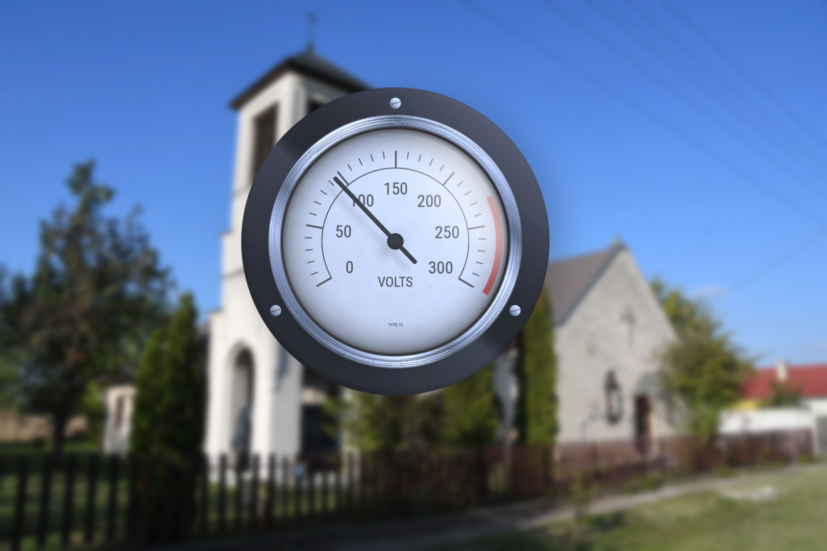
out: {"value": 95, "unit": "V"}
